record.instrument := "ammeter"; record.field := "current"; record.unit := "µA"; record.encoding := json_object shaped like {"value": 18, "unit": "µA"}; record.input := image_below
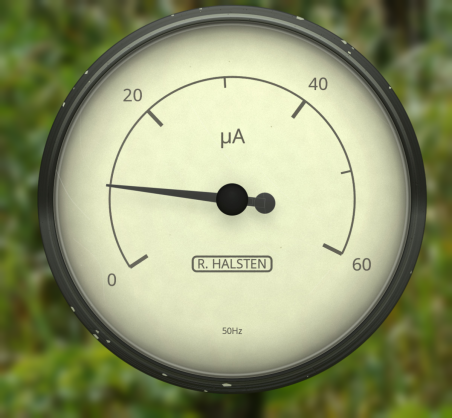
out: {"value": 10, "unit": "µA"}
